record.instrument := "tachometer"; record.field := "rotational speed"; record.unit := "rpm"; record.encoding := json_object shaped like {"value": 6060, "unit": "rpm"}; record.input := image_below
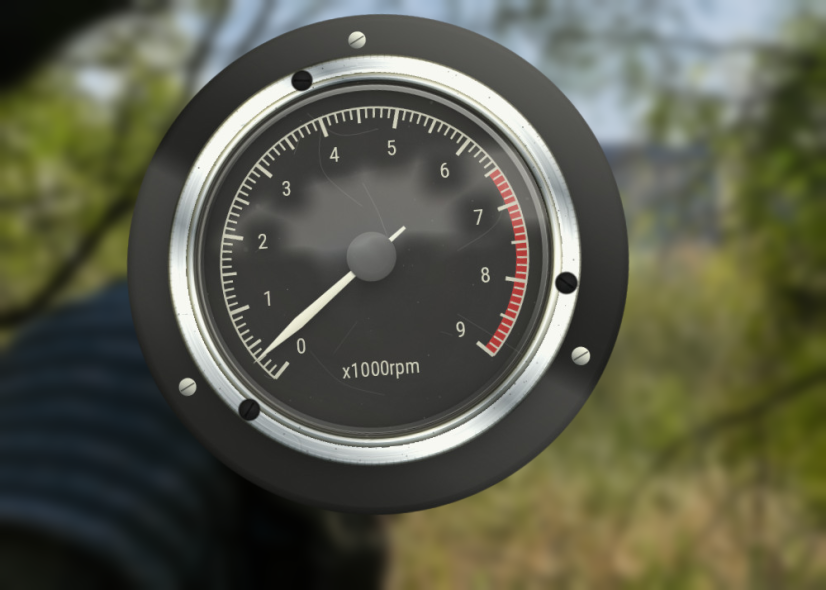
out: {"value": 300, "unit": "rpm"}
